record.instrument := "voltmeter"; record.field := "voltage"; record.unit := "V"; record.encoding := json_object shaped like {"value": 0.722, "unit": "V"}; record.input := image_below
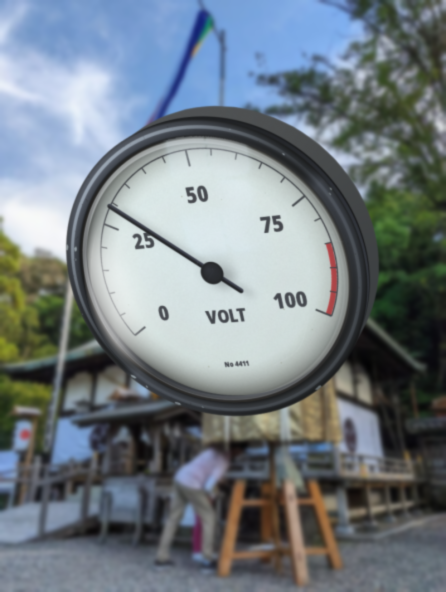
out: {"value": 30, "unit": "V"}
